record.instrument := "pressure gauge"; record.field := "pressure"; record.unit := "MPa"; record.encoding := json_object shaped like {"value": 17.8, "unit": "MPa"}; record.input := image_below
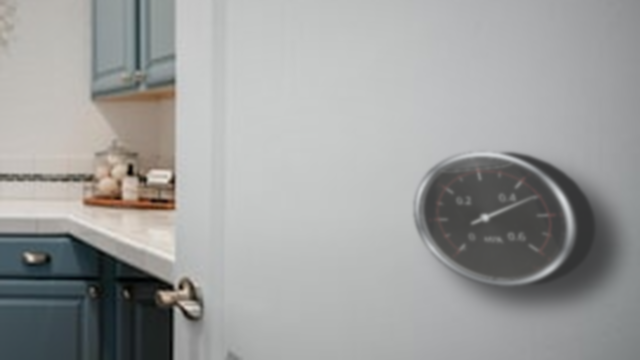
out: {"value": 0.45, "unit": "MPa"}
